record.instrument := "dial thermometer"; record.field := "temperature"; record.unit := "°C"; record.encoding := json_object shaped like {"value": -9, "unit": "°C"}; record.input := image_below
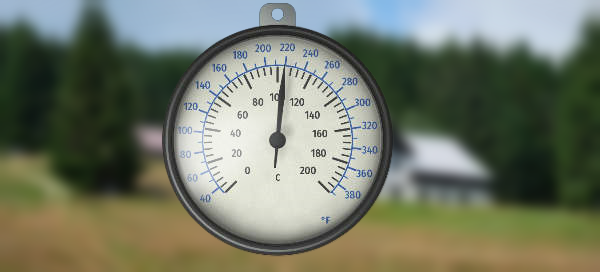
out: {"value": 104, "unit": "°C"}
